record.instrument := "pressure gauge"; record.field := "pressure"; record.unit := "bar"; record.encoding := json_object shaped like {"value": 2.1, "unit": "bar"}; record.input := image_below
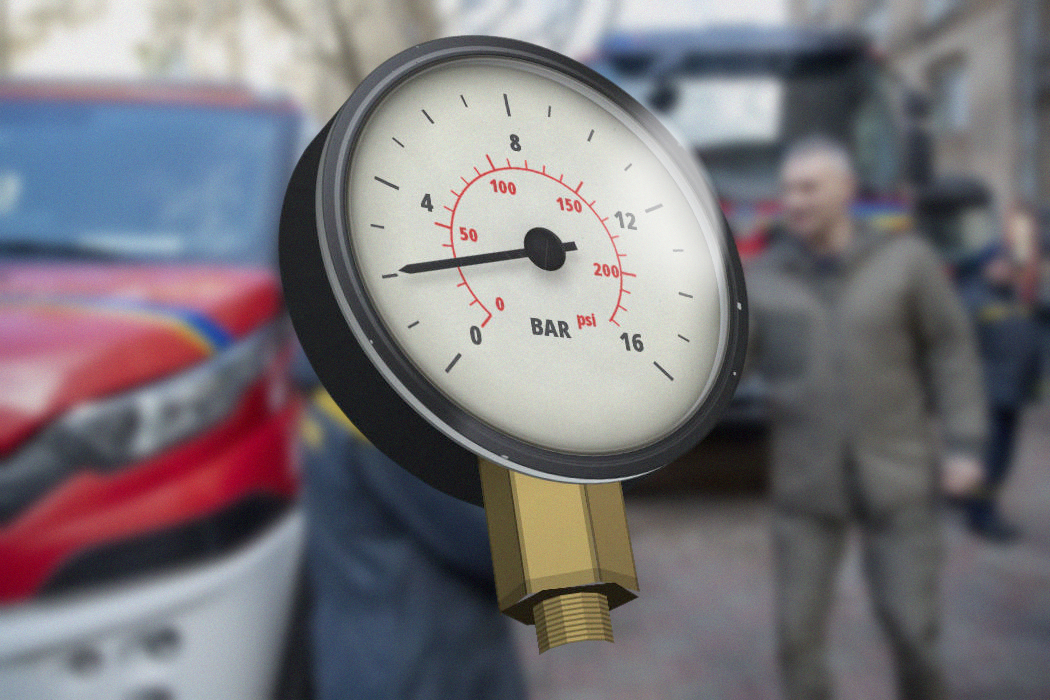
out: {"value": 2, "unit": "bar"}
